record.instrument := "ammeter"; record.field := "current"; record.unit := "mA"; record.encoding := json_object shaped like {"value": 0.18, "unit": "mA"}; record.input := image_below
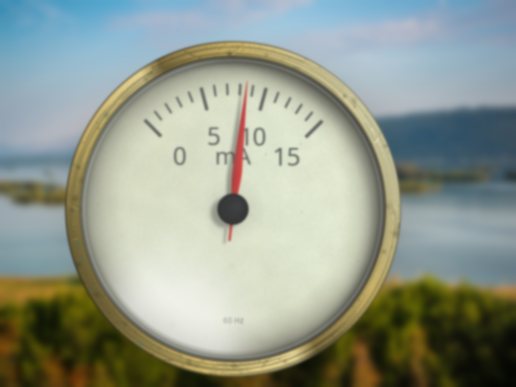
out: {"value": 8.5, "unit": "mA"}
